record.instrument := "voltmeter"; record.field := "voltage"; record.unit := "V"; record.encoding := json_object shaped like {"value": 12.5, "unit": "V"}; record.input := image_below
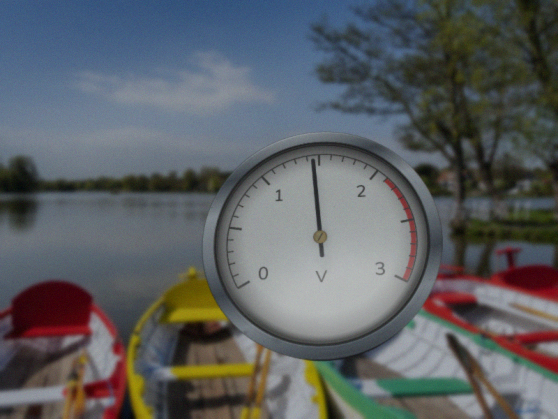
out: {"value": 1.45, "unit": "V"}
